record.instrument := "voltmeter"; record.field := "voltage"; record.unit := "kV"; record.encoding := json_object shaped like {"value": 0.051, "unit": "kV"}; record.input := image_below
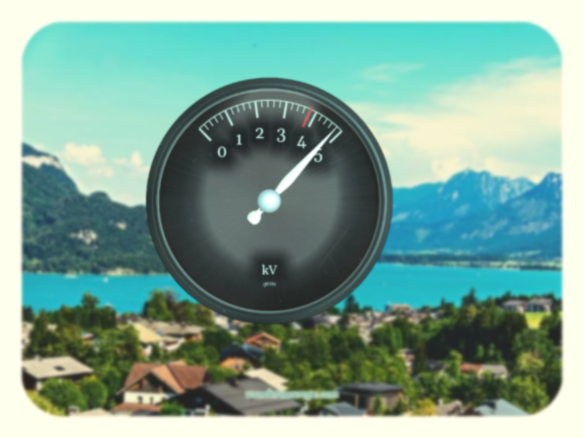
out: {"value": 4.8, "unit": "kV"}
